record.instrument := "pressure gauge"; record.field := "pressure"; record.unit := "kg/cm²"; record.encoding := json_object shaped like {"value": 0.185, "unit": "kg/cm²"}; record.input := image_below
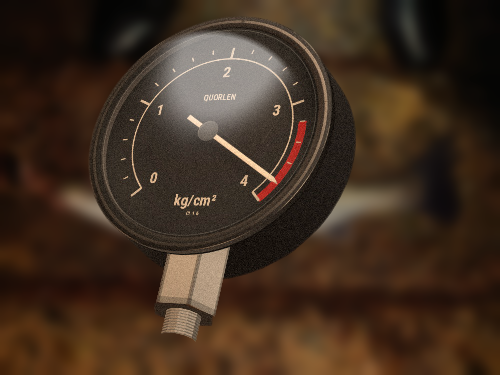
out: {"value": 3.8, "unit": "kg/cm²"}
